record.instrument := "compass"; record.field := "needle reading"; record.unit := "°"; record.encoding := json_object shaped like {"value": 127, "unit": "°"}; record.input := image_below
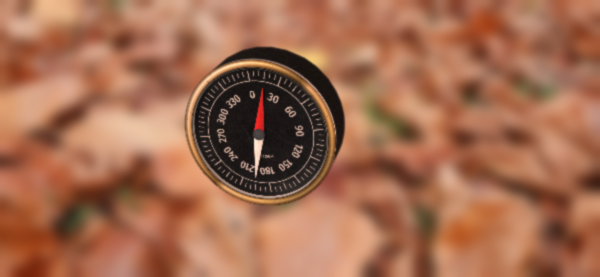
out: {"value": 15, "unit": "°"}
